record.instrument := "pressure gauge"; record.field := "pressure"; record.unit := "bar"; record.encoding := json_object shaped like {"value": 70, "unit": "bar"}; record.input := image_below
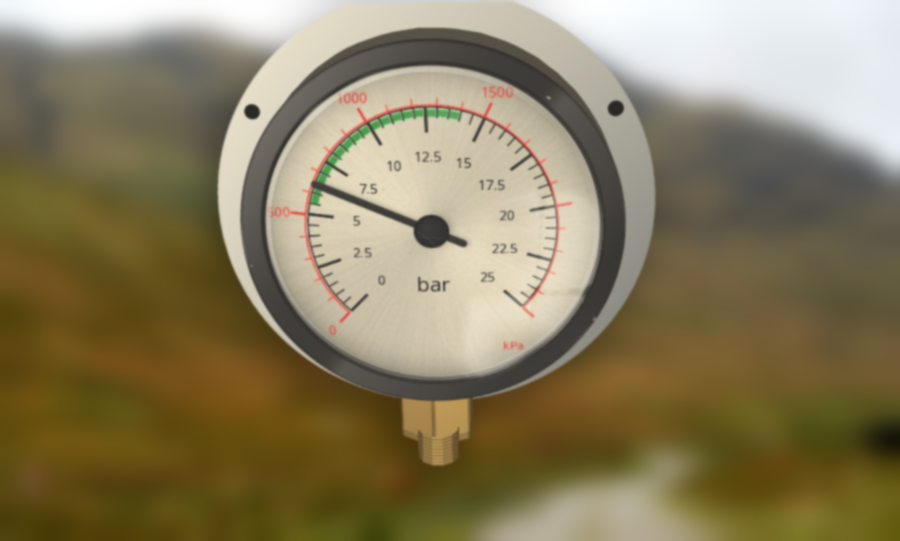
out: {"value": 6.5, "unit": "bar"}
